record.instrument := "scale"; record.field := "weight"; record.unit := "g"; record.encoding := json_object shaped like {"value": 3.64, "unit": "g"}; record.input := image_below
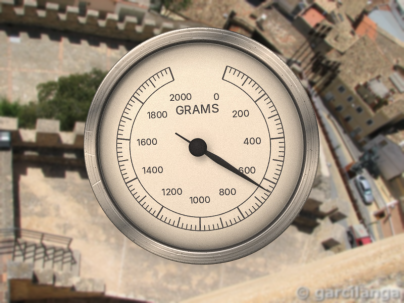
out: {"value": 640, "unit": "g"}
